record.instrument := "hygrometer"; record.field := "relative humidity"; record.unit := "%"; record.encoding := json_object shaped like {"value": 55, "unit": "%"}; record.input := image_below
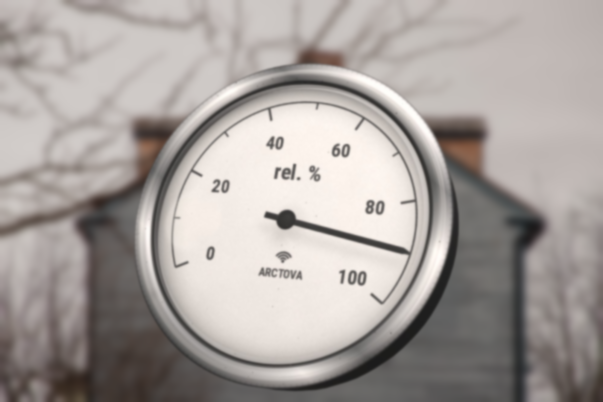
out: {"value": 90, "unit": "%"}
